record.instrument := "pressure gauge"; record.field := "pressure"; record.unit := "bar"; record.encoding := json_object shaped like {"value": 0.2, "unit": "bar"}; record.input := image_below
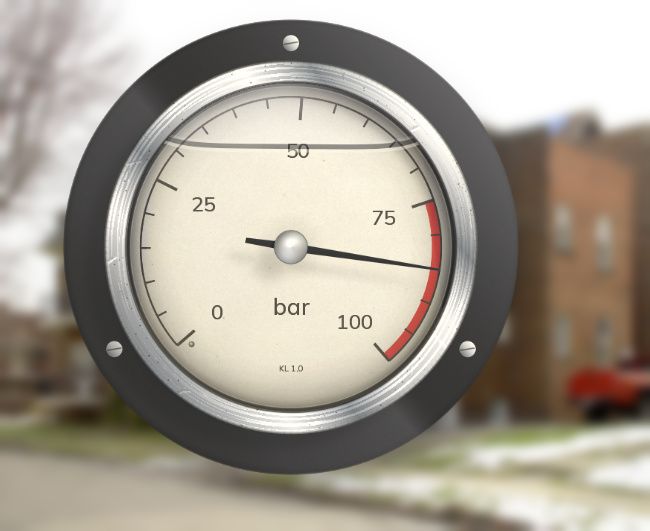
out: {"value": 85, "unit": "bar"}
